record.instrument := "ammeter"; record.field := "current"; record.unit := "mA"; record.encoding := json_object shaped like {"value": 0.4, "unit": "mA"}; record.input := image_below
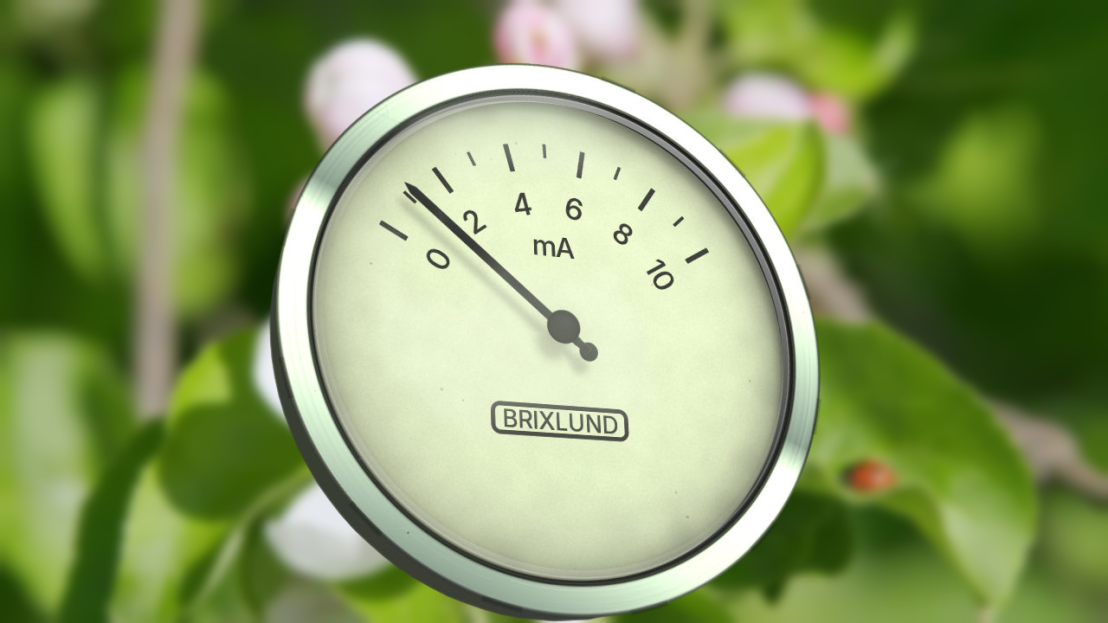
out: {"value": 1, "unit": "mA"}
